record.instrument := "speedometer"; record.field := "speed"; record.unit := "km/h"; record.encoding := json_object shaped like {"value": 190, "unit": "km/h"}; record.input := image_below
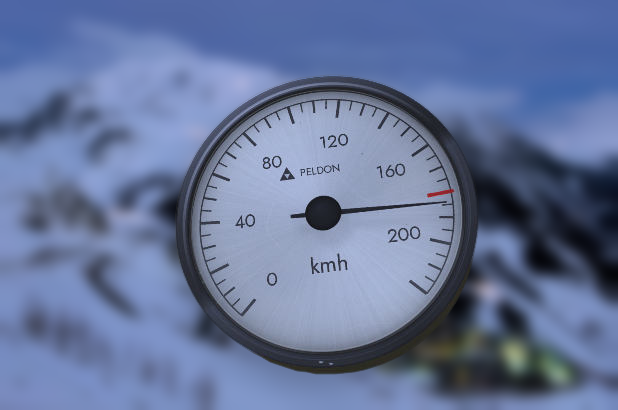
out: {"value": 185, "unit": "km/h"}
